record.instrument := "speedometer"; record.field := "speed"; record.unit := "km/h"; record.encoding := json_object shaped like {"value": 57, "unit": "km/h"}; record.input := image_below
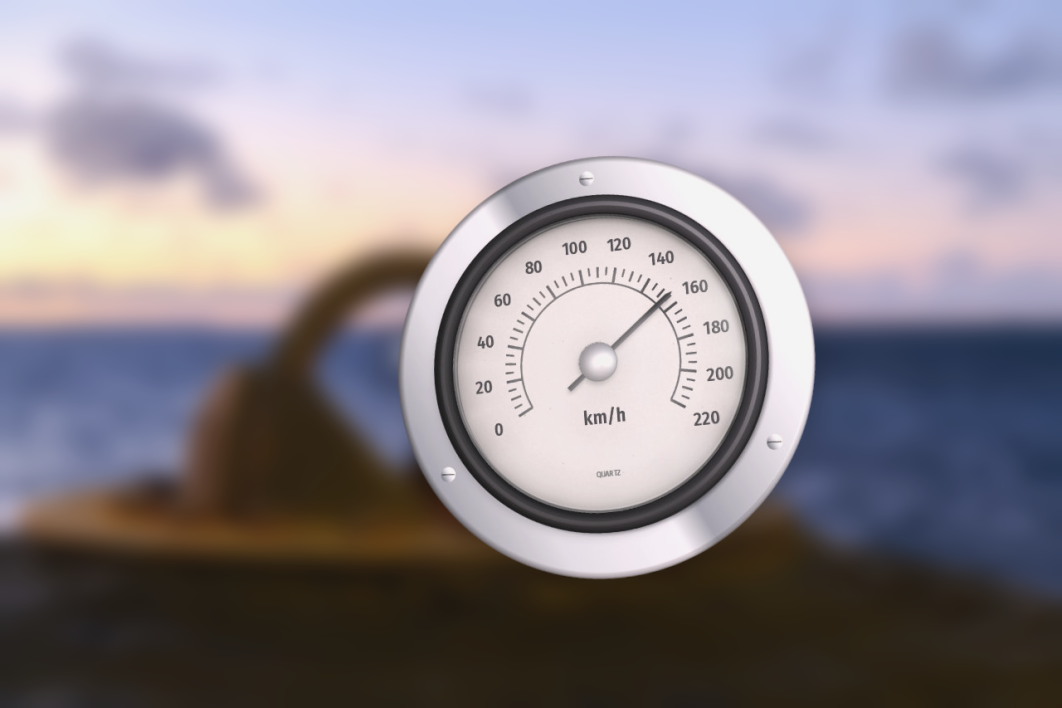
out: {"value": 155, "unit": "km/h"}
